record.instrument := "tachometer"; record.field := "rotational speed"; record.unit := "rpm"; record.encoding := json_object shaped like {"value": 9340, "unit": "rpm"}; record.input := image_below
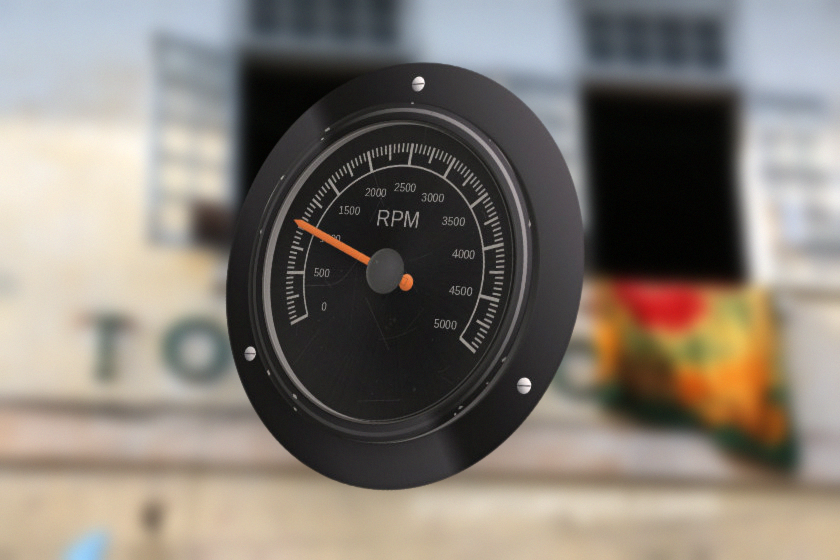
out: {"value": 1000, "unit": "rpm"}
